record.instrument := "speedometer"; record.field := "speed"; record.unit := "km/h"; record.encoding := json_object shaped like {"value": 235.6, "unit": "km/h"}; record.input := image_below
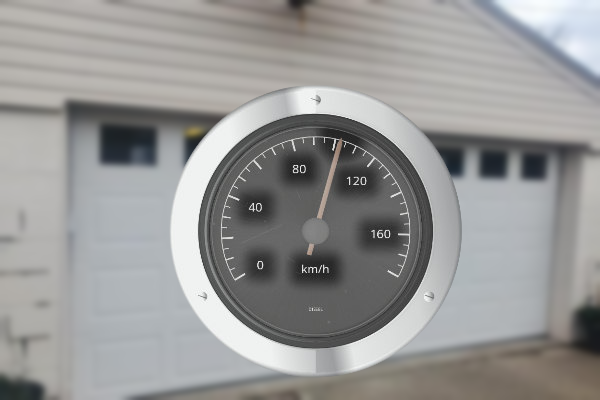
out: {"value": 102.5, "unit": "km/h"}
